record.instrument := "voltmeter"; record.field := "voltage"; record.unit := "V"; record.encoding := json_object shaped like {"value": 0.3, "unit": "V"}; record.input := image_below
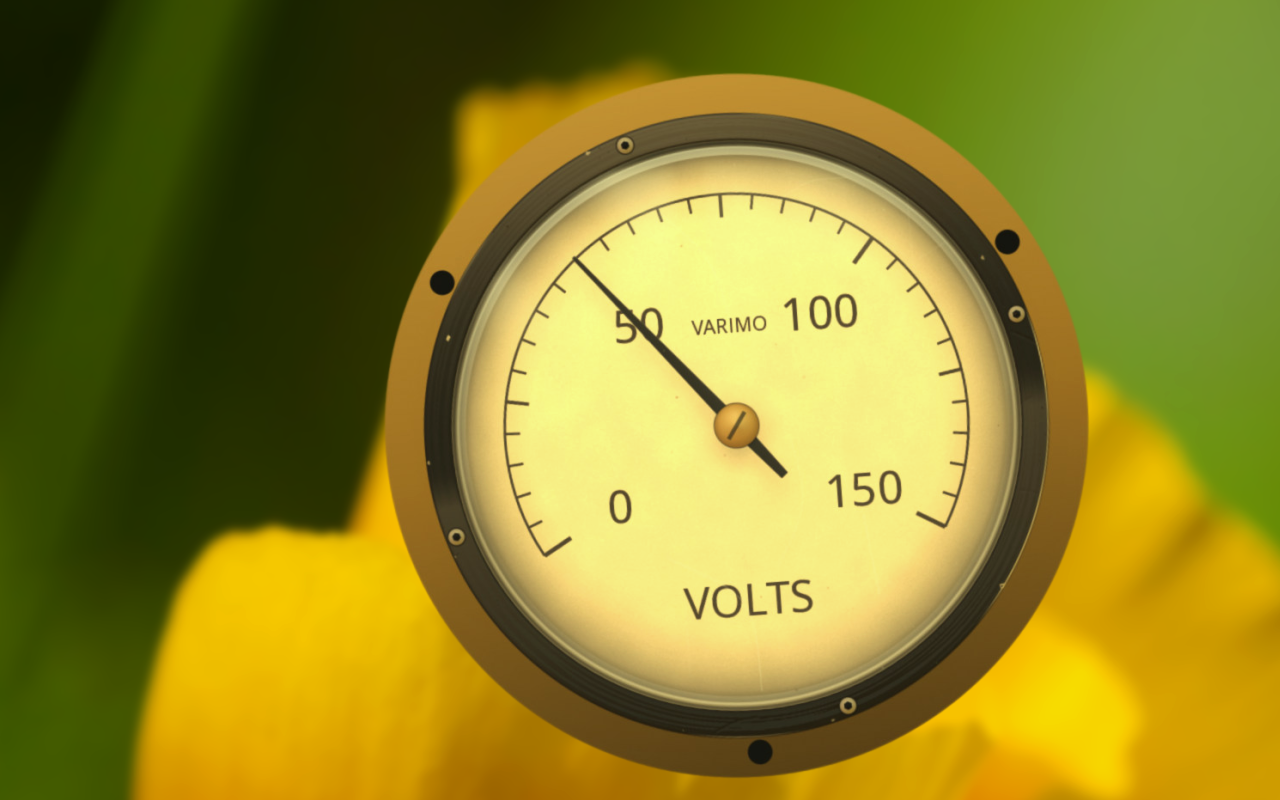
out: {"value": 50, "unit": "V"}
